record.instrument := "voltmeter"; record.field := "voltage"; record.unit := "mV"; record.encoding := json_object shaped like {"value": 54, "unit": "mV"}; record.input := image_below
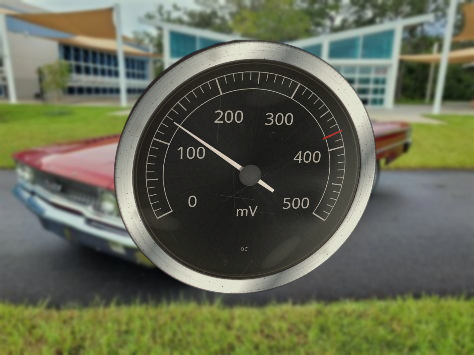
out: {"value": 130, "unit": "mV"}
